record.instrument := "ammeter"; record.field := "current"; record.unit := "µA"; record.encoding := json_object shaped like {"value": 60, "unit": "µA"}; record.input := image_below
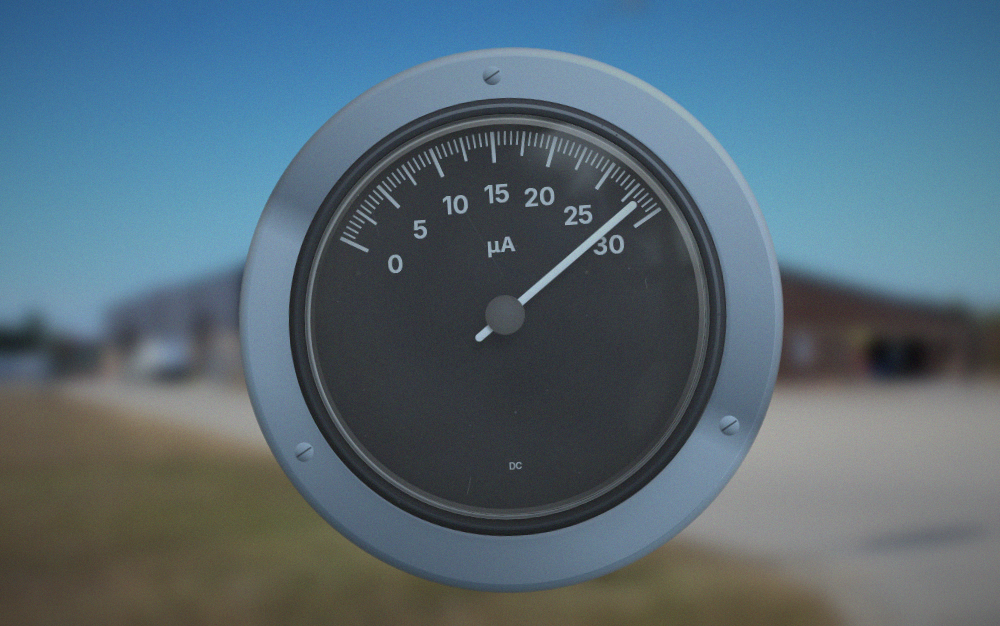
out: {"value": 28.5, "unit": "µA"}
